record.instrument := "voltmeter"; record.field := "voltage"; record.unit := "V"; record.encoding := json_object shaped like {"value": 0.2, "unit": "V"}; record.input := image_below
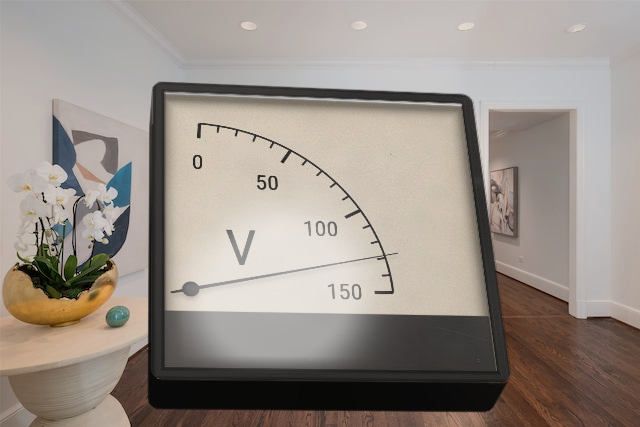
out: {"value": 130, "unit": "V"}
